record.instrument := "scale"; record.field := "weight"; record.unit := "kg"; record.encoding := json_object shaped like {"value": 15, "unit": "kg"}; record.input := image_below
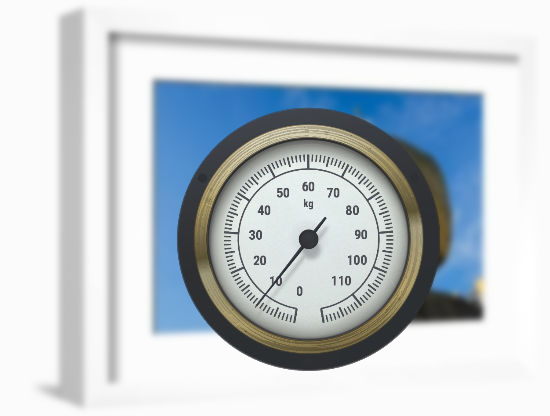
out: {"value": 10, "unit": "kg"}
